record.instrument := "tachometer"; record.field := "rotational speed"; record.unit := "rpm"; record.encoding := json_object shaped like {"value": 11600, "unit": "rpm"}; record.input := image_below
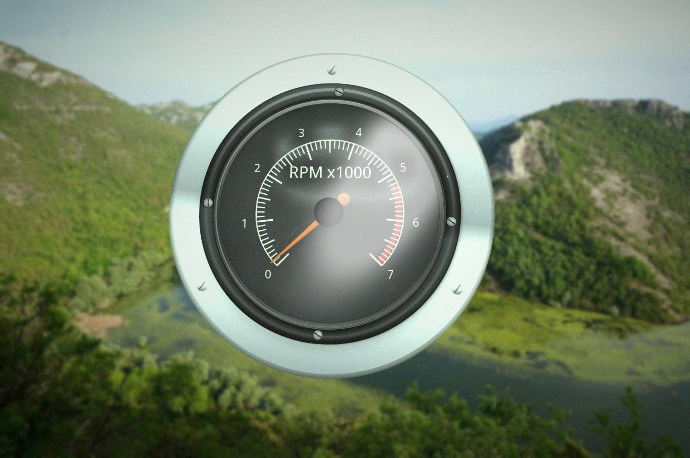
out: {"value": 100, "unit": "rpm"}
